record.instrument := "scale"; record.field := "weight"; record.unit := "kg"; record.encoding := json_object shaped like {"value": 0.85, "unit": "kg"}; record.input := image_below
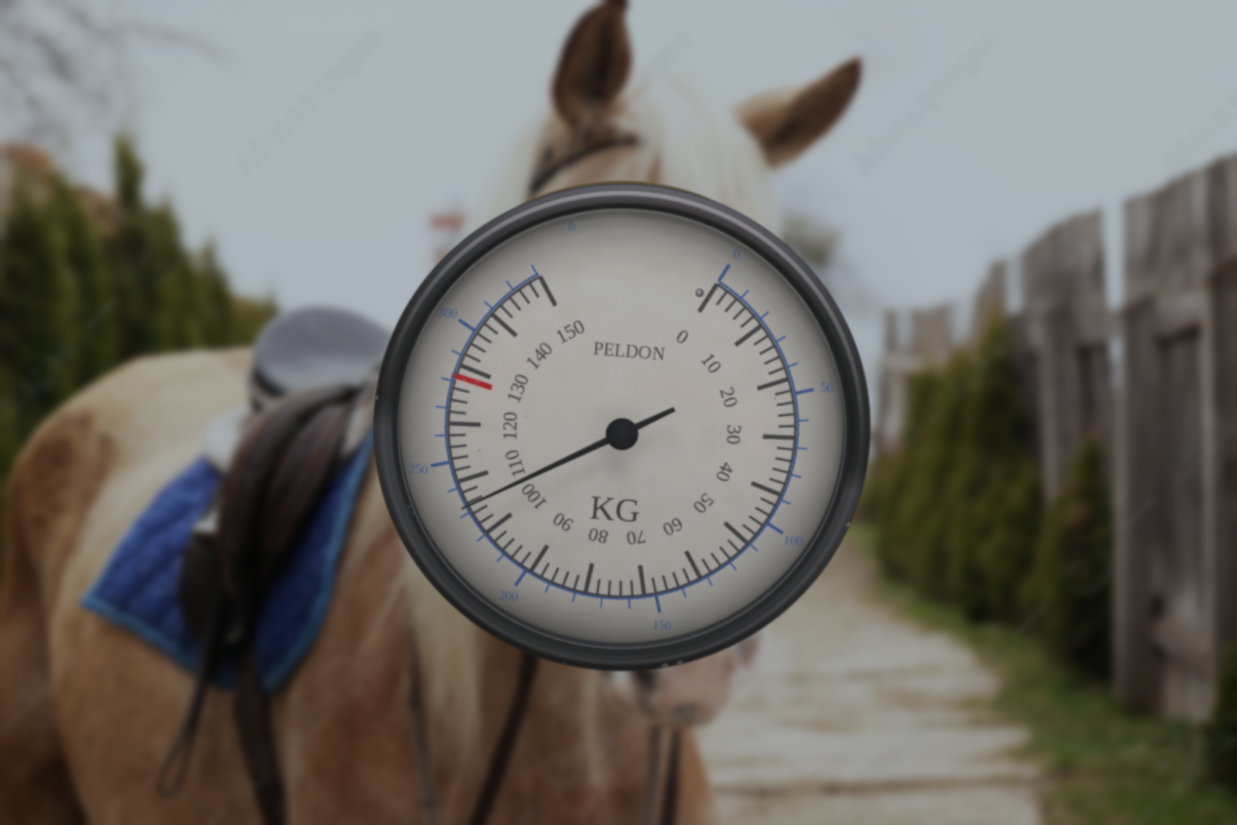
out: {"value": 106, "unit": "kg"}
